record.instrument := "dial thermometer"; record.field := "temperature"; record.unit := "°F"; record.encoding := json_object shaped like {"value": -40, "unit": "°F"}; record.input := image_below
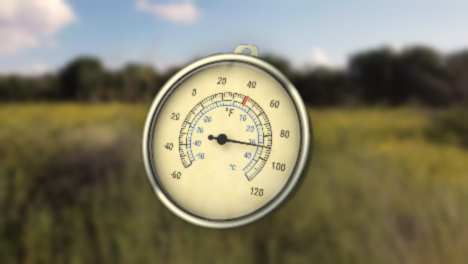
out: {"value": 90, "unit": "°F"}
